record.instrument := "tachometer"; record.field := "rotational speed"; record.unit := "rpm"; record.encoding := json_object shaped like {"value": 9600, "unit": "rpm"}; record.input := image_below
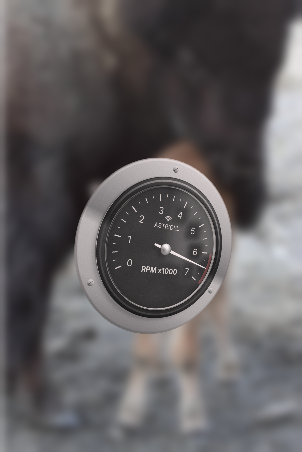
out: {"value": 6500, "unit": "rpm"}
